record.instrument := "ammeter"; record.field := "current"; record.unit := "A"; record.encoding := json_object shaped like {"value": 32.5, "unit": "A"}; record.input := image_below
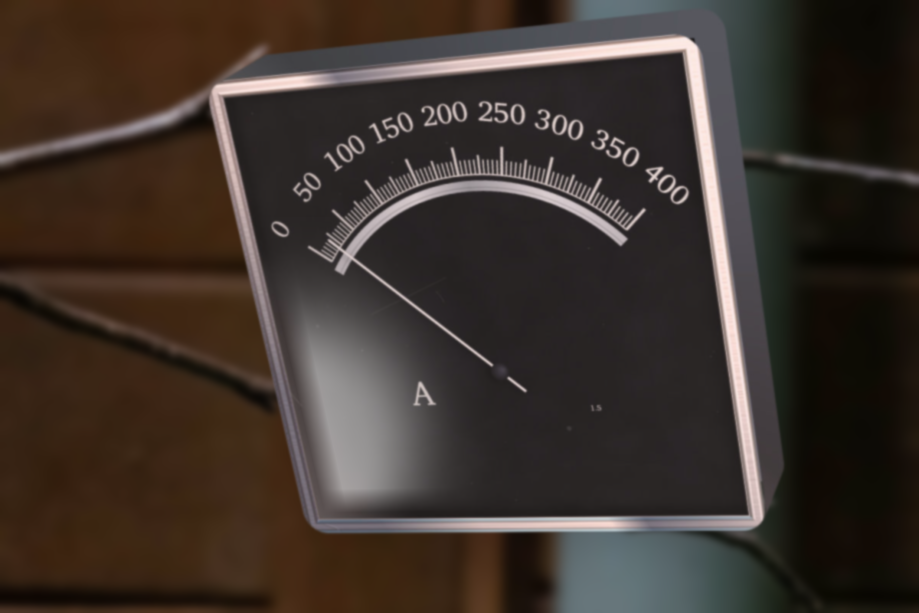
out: {"value": 25, "unit": "A"}
